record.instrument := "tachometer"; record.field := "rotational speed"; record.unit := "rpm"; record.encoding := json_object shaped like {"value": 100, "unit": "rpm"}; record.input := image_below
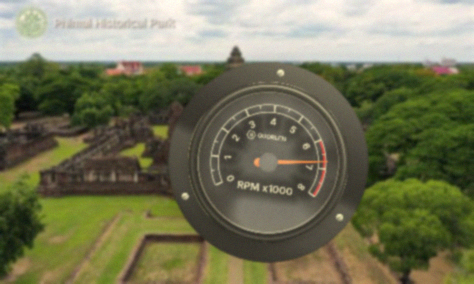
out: {"value": 6750, "unit": "rpm"}
